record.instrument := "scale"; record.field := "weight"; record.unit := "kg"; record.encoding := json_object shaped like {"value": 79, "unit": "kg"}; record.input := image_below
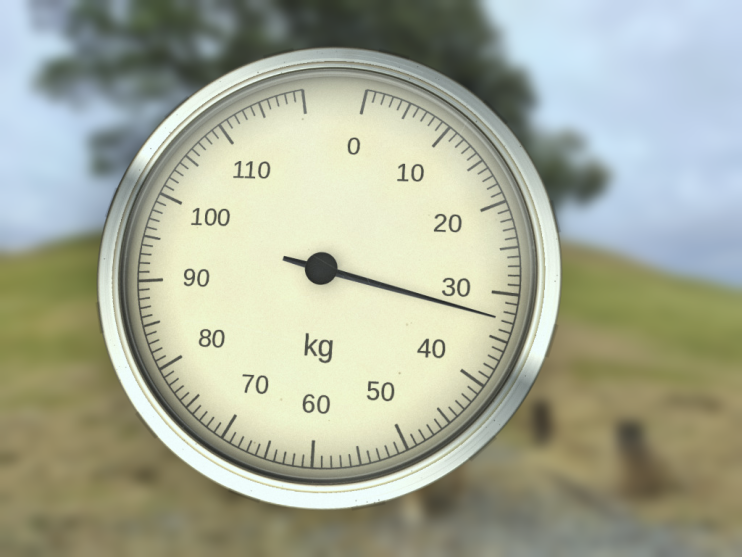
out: {"value": 33, "unit": "kg"}
